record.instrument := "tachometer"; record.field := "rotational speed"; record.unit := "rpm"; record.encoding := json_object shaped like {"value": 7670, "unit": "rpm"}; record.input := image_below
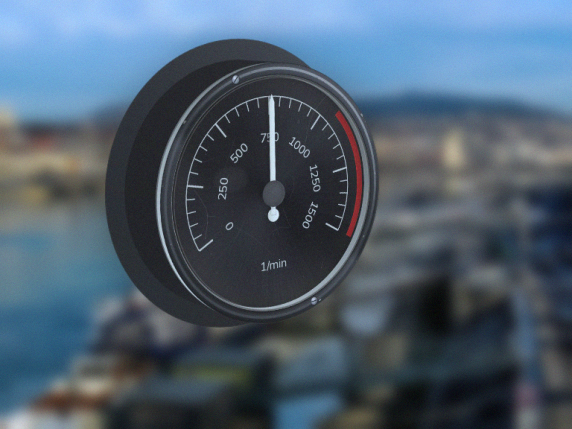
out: {"value": 750, "unit": "rpm"}
